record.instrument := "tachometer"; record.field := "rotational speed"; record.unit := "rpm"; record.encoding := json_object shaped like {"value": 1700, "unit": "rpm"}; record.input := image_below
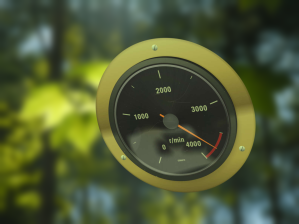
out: {"value": 3750, "unit": "rpm"}
